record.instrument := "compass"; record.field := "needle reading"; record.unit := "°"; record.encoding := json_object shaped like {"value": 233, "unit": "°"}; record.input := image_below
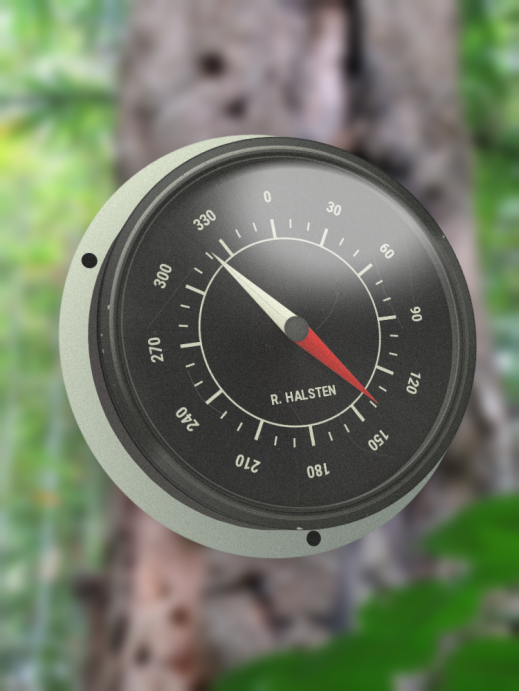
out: {"value": 140, "unit": "°"}
